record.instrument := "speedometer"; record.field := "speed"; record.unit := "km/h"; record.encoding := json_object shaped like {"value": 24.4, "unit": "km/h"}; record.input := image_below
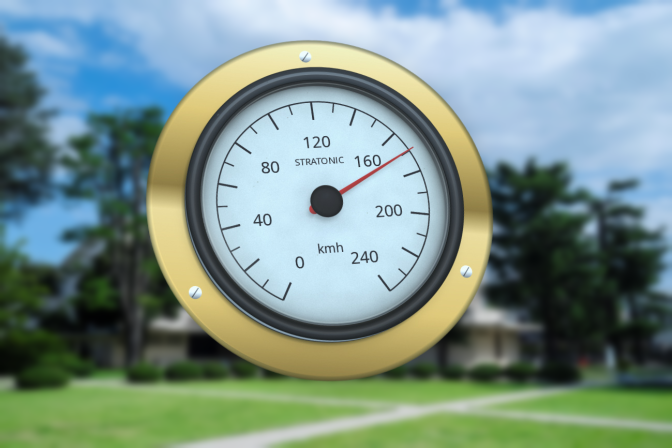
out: {"value": 170, "unit": "km/h"}
